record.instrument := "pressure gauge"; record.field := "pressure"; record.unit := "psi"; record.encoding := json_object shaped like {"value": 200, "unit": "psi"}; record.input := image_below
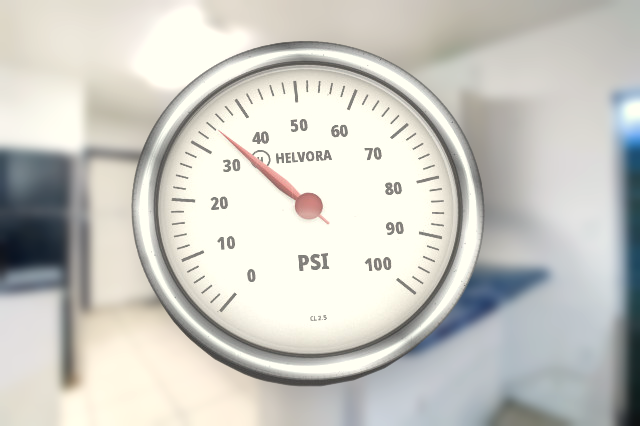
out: {"value": 34, "unit": "psi"}
